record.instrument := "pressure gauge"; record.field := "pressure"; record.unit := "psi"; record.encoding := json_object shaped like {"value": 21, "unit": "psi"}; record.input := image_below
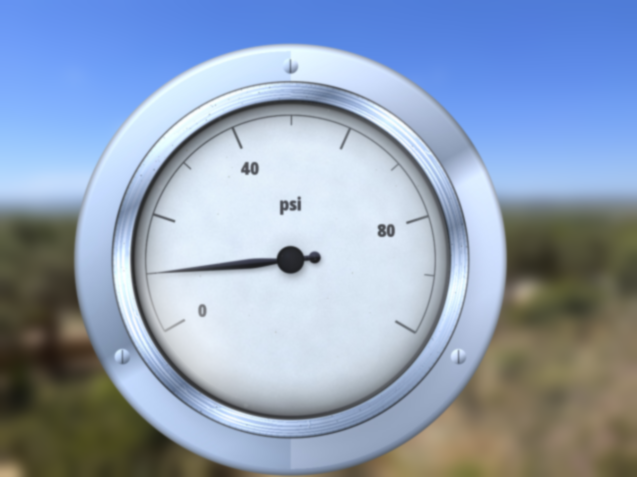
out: {"value": 10, "unit": "psi"}
